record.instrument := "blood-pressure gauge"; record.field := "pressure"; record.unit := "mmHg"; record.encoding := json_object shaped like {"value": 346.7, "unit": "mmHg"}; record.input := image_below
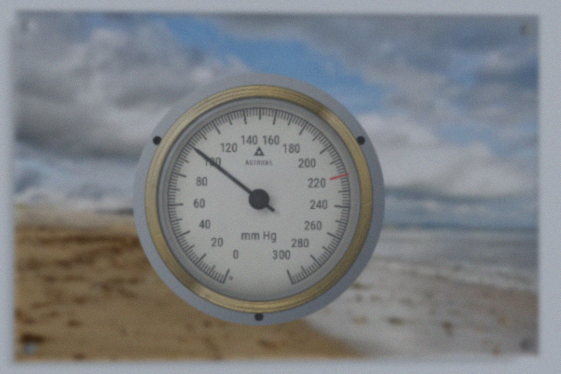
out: {"value": 100, "unit": "mmHg"}
